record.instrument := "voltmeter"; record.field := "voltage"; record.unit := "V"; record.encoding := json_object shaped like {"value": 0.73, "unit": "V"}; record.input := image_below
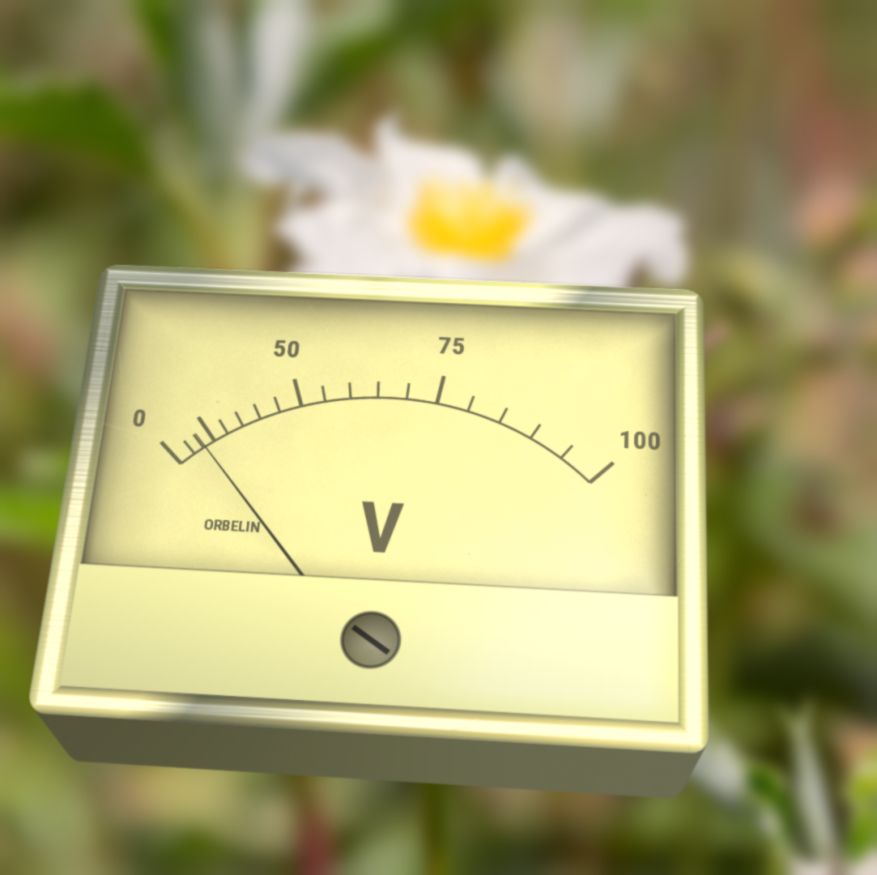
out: {"value": 20, "unit": "V"}
